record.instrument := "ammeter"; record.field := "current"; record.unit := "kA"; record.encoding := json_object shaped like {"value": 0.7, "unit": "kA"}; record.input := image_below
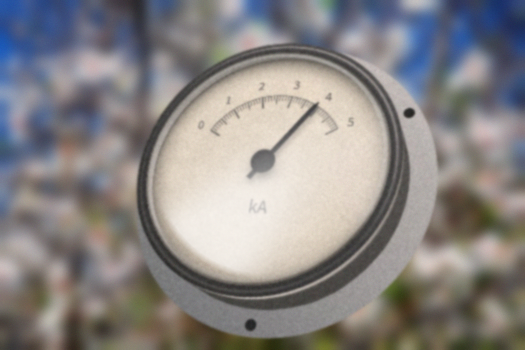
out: {"value": 4, "unit": "kA"}
